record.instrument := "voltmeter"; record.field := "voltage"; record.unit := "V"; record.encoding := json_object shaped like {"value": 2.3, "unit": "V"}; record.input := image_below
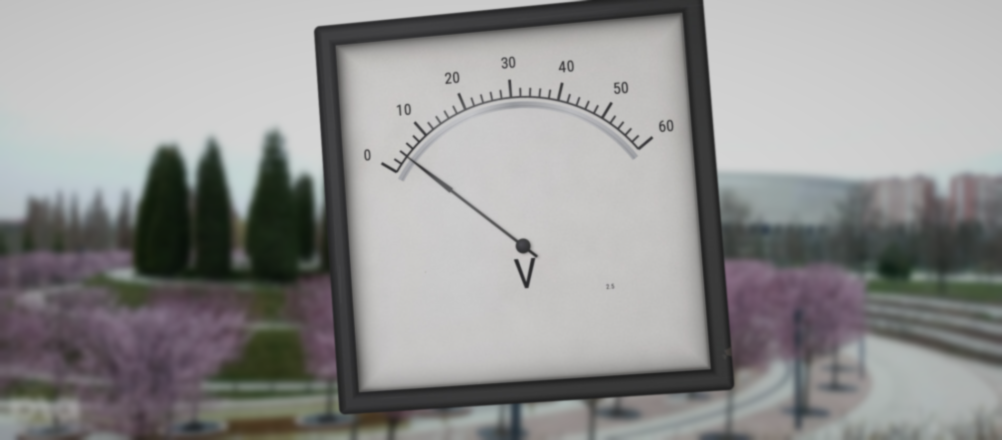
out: {"value": 4, "unit": "V"}
